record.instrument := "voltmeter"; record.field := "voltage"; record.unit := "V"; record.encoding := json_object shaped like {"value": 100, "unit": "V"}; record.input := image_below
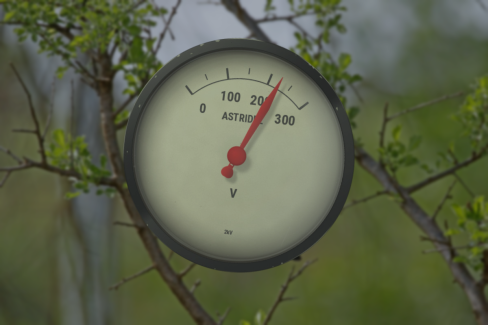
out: {"value": 225, "unit": "V"}
